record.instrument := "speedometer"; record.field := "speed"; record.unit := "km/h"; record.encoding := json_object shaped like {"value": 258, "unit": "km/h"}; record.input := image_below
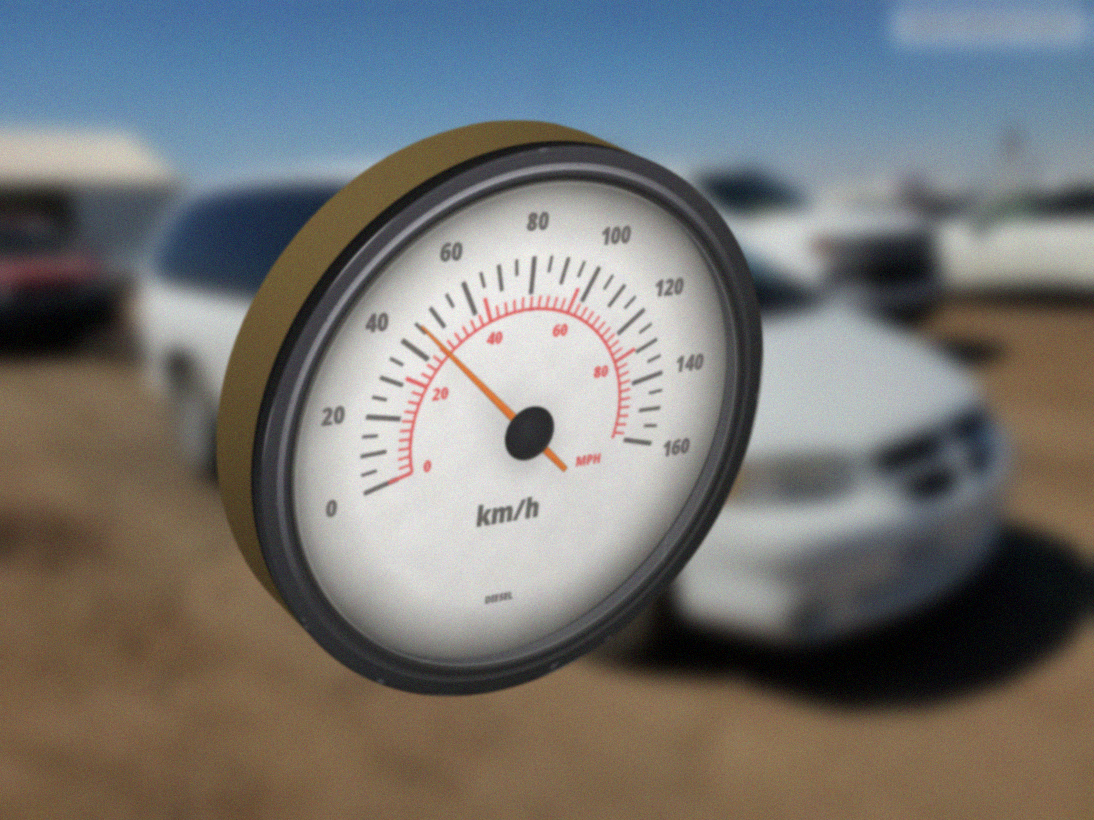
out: {"value": 45, "unit": "km/h"}
